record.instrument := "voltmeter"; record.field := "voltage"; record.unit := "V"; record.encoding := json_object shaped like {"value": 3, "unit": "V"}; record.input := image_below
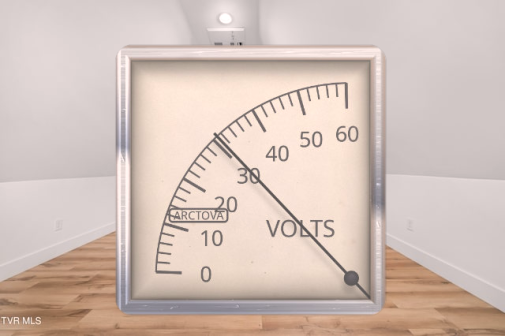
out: {"value": 31, "unit": "V"}
